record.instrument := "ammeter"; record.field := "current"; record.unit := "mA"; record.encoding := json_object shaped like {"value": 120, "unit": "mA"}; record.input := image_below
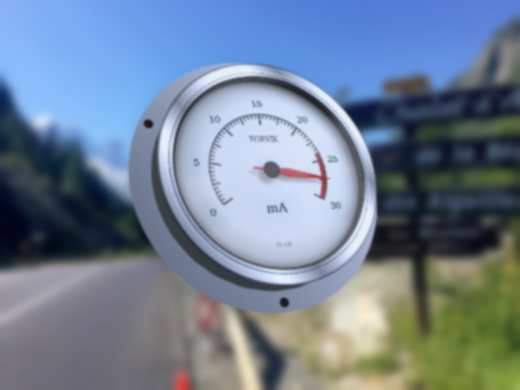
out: {"value": 27.5, "unit": "mA"}
